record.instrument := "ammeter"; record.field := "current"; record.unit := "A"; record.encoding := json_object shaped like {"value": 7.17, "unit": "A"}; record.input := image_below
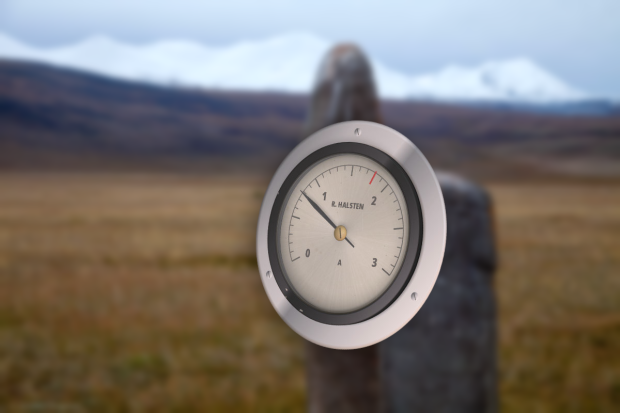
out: {"value": 0.8, "unit": "A"}
